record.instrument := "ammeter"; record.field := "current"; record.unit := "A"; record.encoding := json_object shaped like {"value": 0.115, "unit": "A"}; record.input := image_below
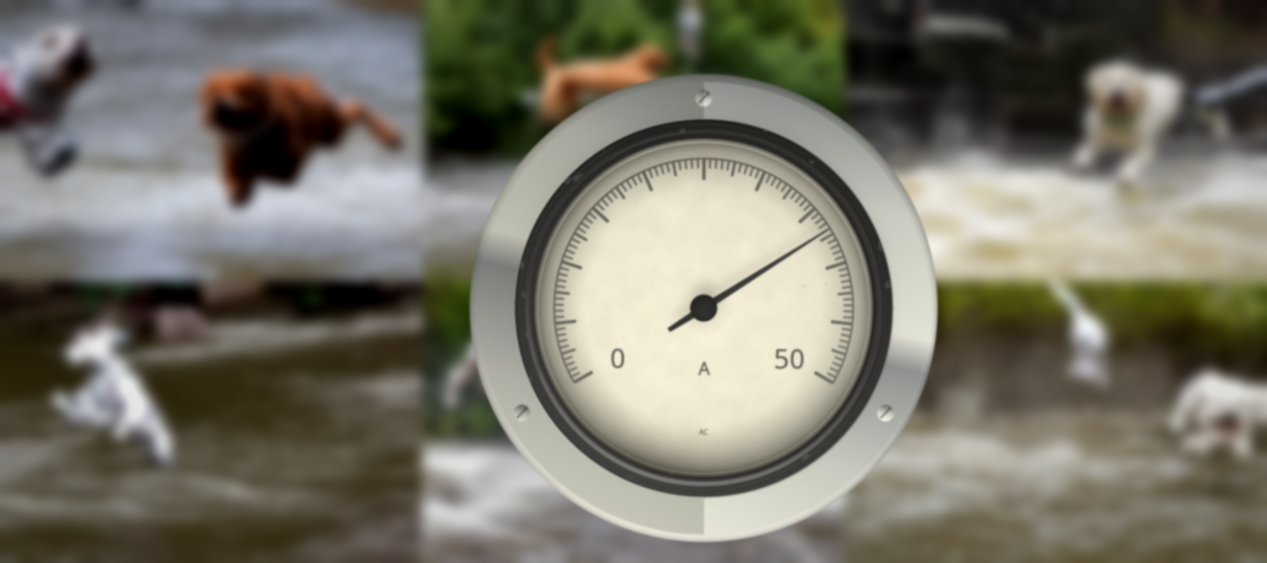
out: {"value": 37, "unit": "A"}
